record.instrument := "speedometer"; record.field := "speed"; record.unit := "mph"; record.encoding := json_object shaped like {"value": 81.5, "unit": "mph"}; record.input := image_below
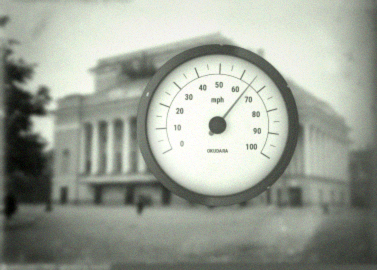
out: {"value": 65, "unit": "mph"}
